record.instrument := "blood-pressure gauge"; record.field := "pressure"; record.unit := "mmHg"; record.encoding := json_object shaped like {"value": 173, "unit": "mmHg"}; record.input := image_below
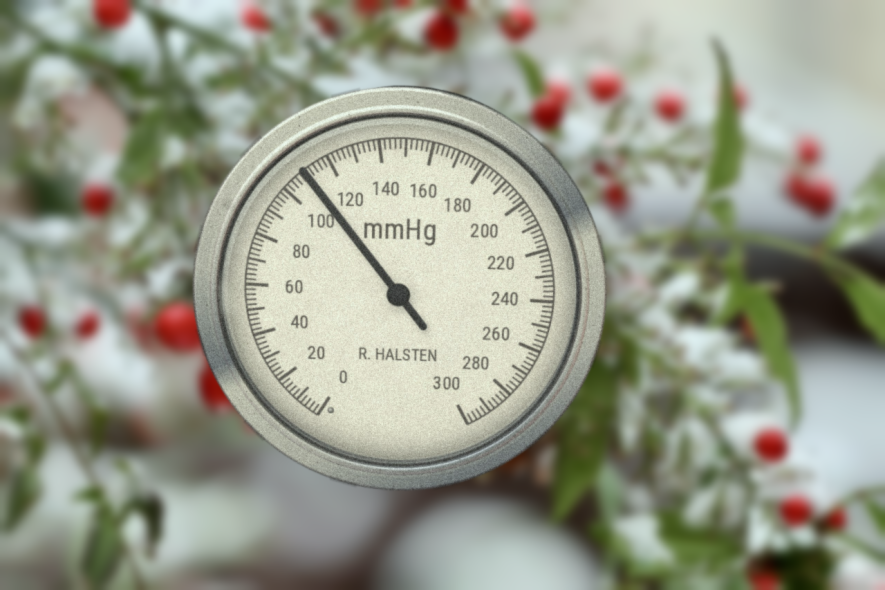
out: {"value": 110, "unit": "mmHg"}
